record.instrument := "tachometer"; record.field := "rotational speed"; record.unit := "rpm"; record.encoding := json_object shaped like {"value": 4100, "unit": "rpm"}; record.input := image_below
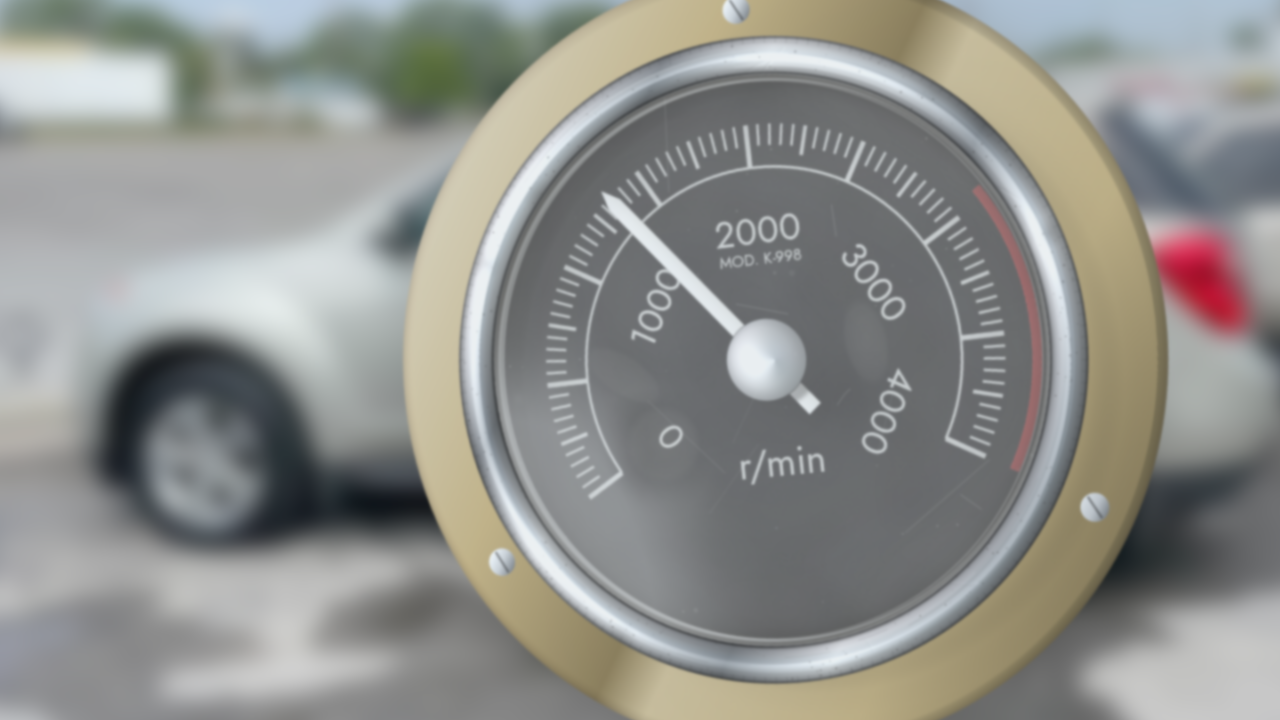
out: {"value": 1350, "unit": "rpm"}
